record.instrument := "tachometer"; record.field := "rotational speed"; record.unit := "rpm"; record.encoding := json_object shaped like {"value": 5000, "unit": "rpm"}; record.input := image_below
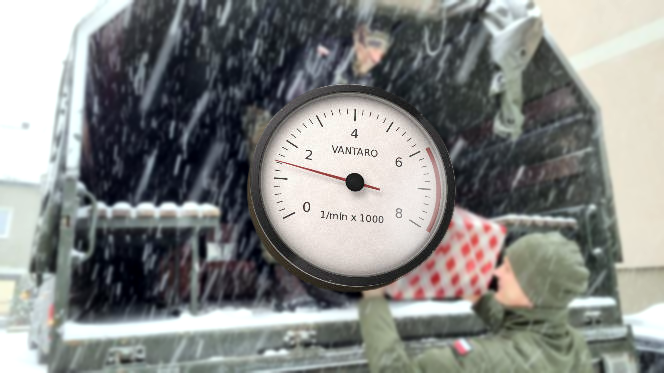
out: {"value": 1400, "unit": "rpm"}
